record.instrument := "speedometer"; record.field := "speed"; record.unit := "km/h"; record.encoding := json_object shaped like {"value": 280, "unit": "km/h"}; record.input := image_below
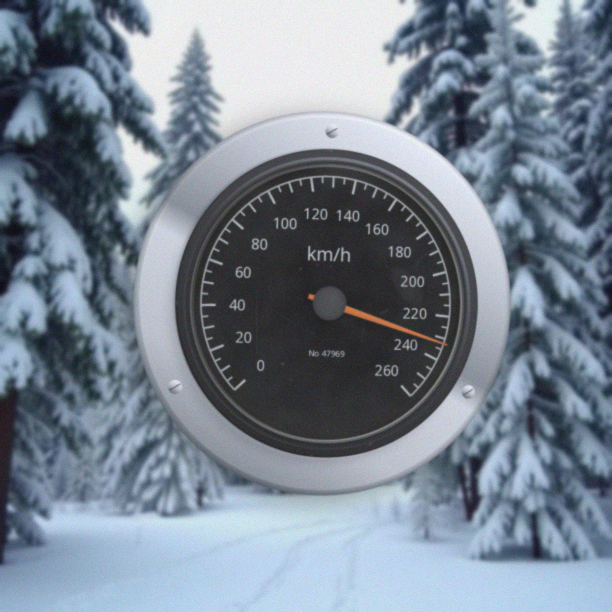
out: {"value": 232.5, "unit": "km/h"}
